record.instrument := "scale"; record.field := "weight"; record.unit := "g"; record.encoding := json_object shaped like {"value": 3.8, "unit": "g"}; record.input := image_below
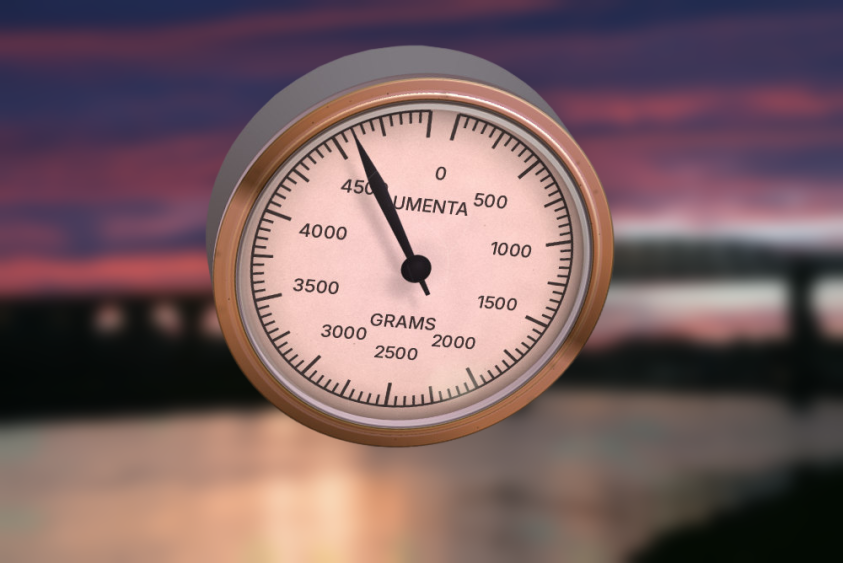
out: {"value": 4600, "unit": "g"}
